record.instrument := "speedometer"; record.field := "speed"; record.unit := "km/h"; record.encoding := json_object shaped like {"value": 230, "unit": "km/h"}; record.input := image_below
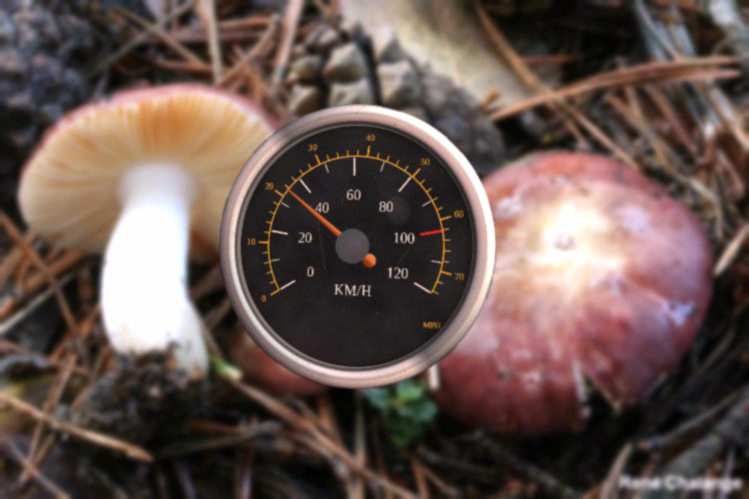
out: {"value": 35, "unit": "km/h"}
